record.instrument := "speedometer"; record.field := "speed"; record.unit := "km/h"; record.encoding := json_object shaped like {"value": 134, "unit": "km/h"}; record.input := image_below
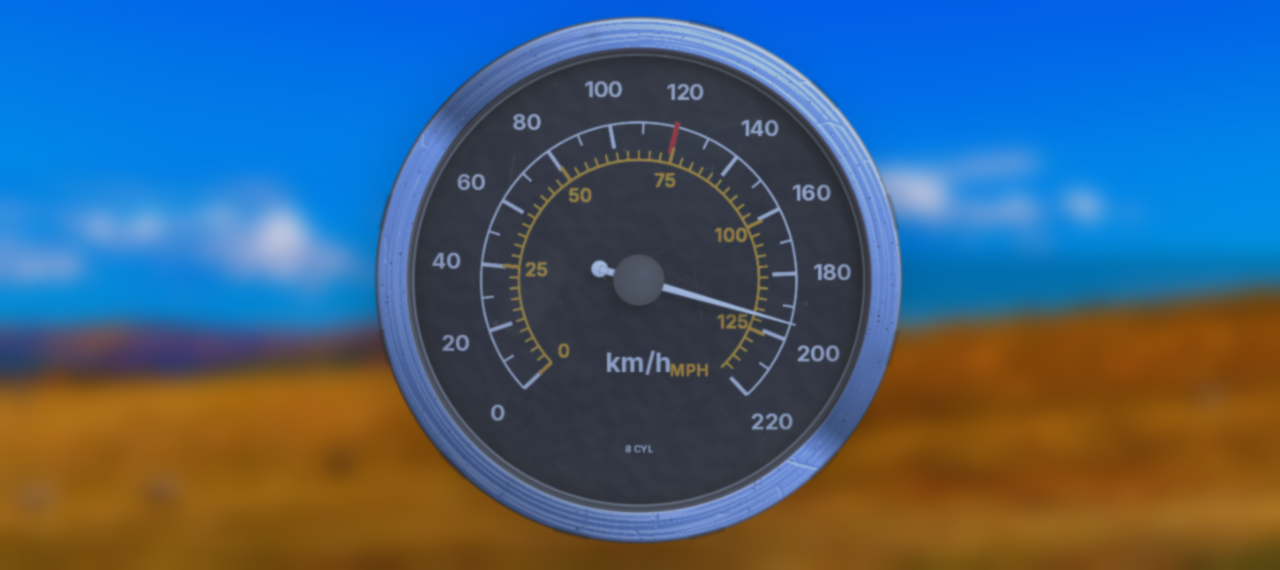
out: {"value": 195, "unit": "km/h"}
